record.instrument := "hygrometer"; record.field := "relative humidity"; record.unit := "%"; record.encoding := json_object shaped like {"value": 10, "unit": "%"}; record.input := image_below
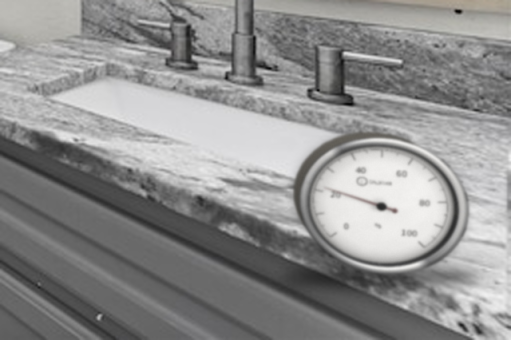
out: {"value": 22.5, "unit": "%"}
